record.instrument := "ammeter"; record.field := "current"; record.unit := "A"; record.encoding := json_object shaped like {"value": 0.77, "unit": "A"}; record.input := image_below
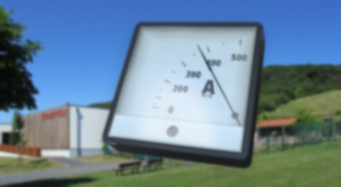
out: {"value": 375, "unit": "A"}
